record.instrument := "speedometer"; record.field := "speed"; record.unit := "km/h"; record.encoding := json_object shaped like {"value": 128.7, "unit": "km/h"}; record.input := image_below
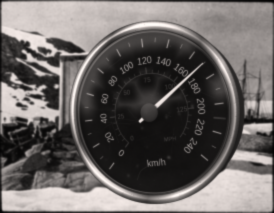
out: {"value": 170, "unit": "km/h"}
